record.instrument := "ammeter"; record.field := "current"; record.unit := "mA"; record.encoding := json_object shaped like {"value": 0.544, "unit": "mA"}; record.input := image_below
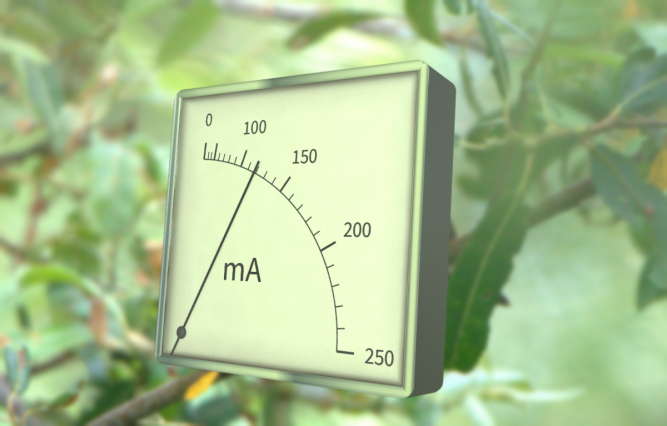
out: {"value": 120, "unit": "mA"}
